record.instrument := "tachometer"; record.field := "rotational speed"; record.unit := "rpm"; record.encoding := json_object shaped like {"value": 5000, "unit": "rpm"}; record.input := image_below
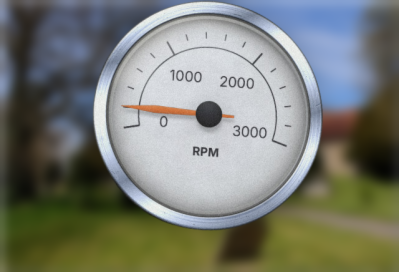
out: {"value": 200, "unit": "rpm"}
